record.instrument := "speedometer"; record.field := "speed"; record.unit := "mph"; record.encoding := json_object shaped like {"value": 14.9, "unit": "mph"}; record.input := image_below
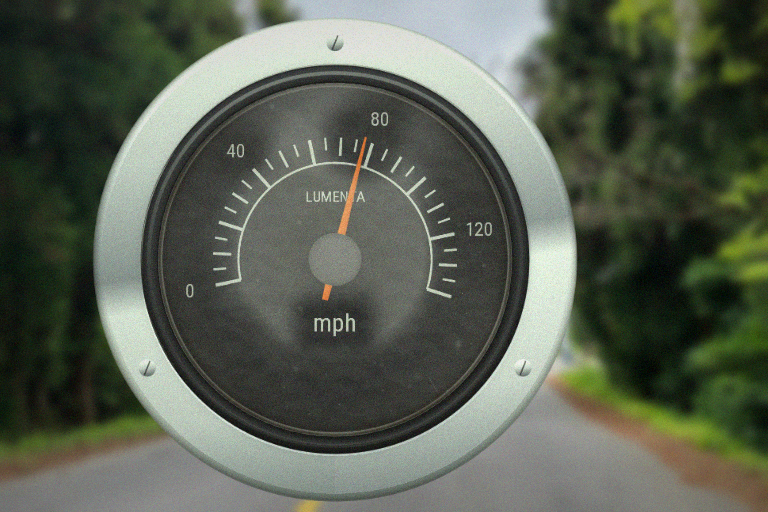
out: {"value": 77.5, "unit": "mph"}
